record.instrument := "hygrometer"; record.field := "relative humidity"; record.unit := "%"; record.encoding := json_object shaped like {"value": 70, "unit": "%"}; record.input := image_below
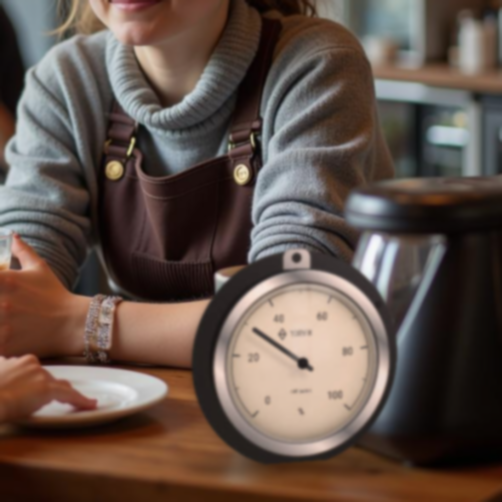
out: {"value": 30, "unit": "%"}
